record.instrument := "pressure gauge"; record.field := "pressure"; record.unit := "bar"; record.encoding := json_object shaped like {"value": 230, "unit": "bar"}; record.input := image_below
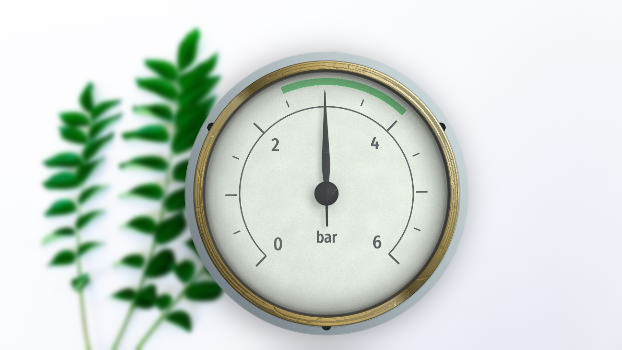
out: {"value": 3, "unit": "bar"}
